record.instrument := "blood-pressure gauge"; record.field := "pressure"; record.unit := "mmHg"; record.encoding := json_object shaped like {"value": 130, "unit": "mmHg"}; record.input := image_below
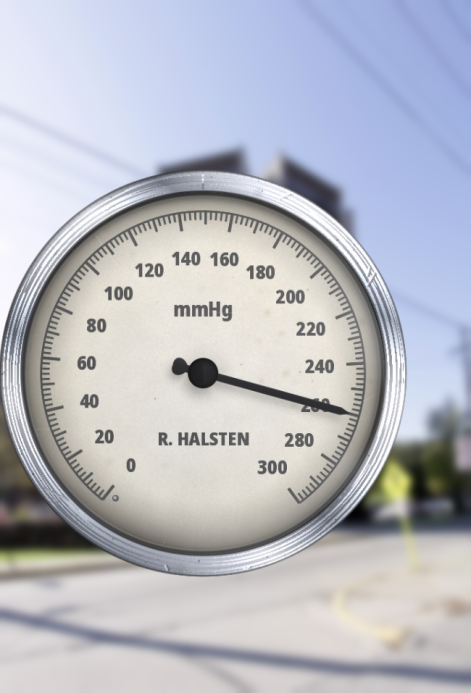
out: {"value": 260, "unit": "mmHg"}
